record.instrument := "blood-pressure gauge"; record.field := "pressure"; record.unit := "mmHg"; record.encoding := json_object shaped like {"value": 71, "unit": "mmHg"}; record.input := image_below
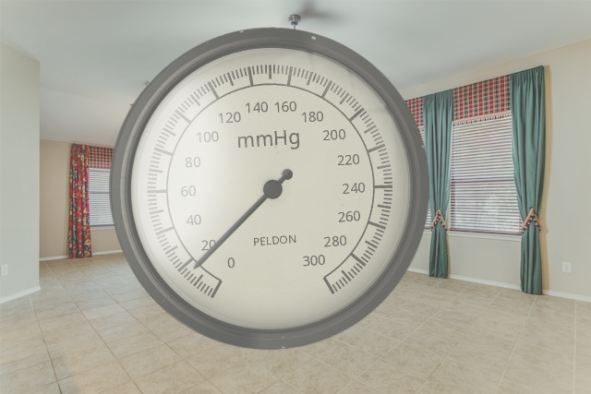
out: {"value": 16, "unit": "mmHg"}
